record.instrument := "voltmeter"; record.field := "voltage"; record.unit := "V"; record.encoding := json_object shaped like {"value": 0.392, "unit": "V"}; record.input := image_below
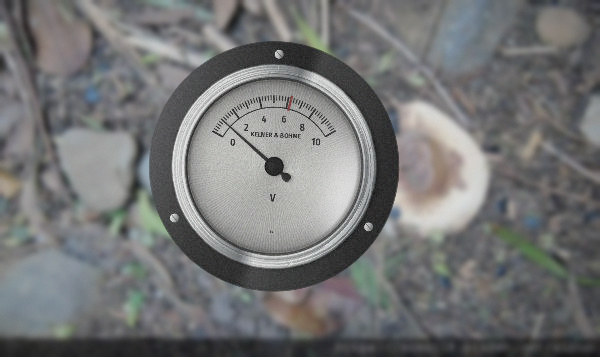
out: {"value": 1, "unit": "V"}
